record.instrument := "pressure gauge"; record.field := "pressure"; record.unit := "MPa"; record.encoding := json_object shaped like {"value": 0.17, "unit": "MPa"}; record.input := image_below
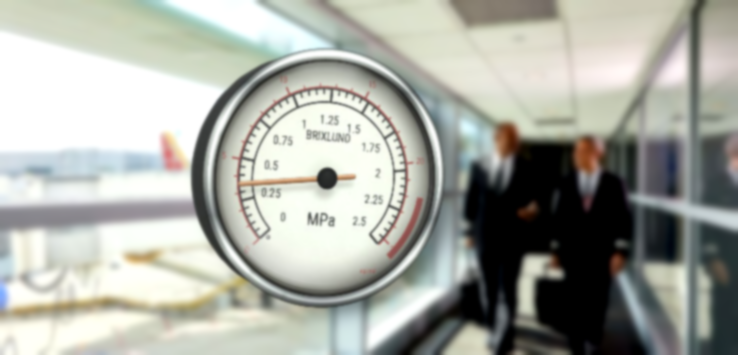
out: {"value": 0.35, "unit": "MPa"}
